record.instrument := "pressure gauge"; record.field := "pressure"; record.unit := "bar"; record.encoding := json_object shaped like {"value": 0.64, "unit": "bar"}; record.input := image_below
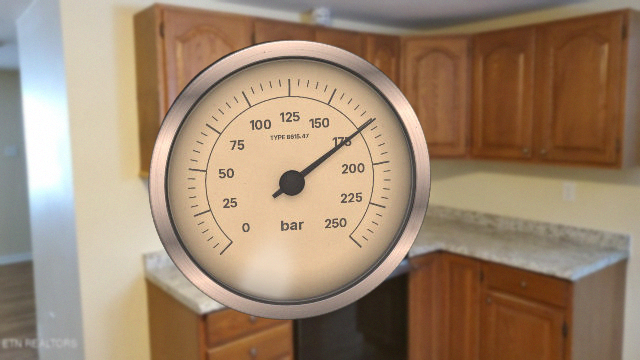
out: {"value": 175, "unit": "bar"}
